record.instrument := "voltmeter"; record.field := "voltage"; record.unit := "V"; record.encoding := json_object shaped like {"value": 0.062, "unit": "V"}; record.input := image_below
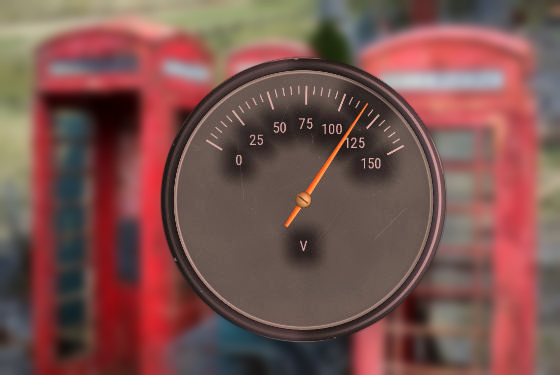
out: {"value": 115, "unit": "V"}
